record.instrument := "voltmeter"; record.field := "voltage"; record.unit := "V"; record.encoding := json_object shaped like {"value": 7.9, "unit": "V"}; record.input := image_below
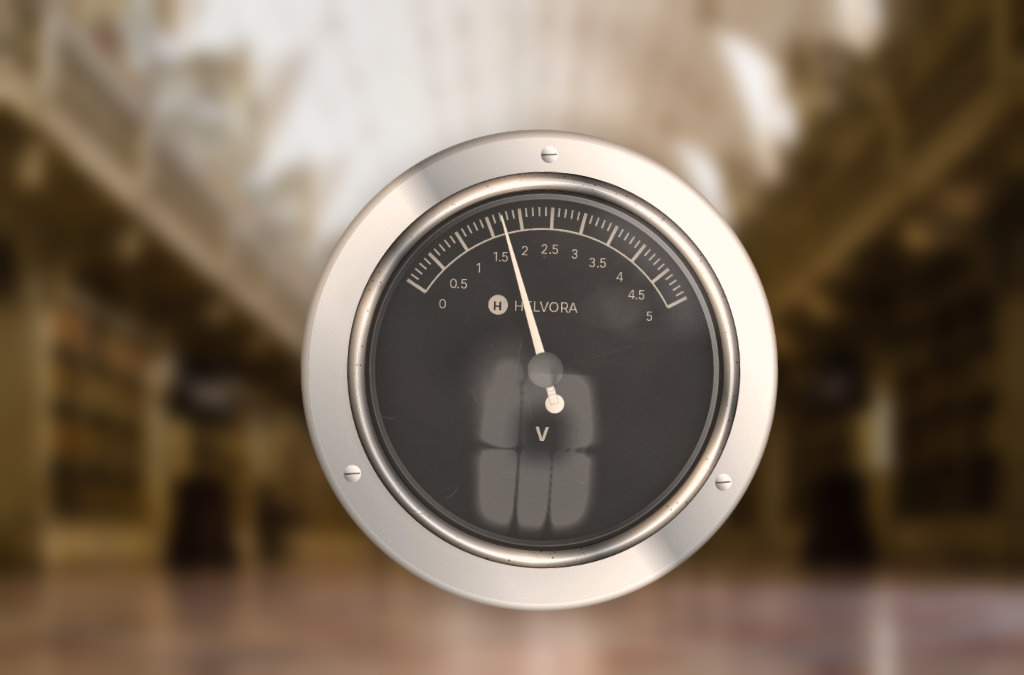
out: {"value": 1.7, "unit": "V"}
